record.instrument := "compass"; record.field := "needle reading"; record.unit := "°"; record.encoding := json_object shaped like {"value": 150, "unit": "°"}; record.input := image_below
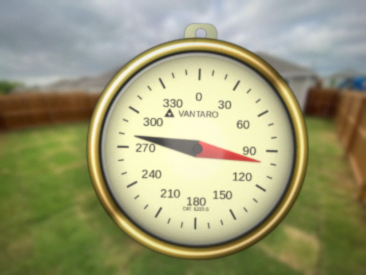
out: {"value": 100, "unit": "°"}
